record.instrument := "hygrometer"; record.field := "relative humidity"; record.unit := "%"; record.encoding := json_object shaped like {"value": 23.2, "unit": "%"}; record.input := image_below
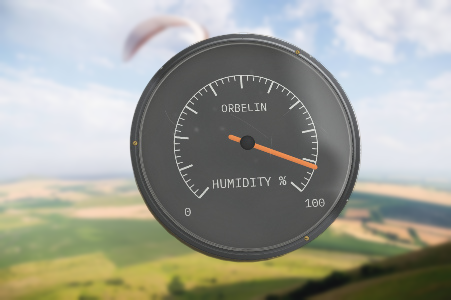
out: {"value": 92, "unit": "%"}
